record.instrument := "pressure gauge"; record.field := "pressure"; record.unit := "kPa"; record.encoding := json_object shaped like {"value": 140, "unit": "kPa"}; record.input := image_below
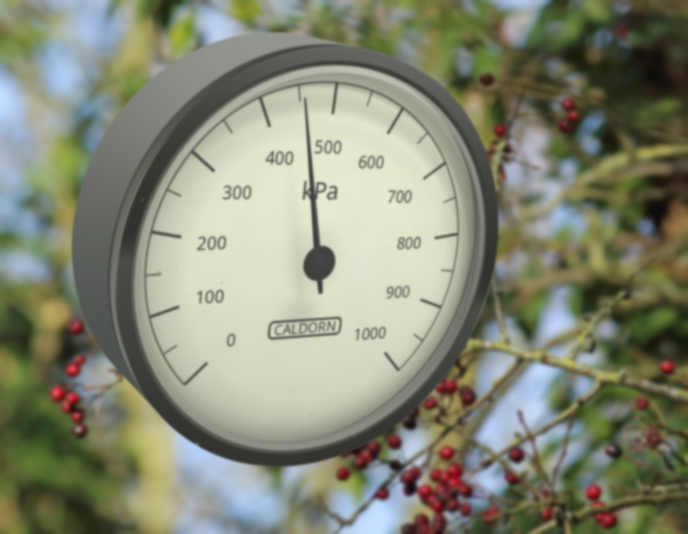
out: {"value": 450, "unit": "kPa"}
